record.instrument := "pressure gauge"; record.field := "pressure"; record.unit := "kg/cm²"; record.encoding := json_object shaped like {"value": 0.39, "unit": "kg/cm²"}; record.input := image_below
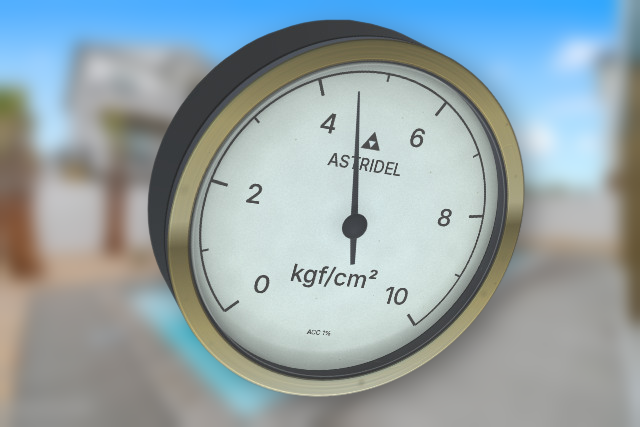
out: {"value": 4.5, "unit": "kg/cm²"}
